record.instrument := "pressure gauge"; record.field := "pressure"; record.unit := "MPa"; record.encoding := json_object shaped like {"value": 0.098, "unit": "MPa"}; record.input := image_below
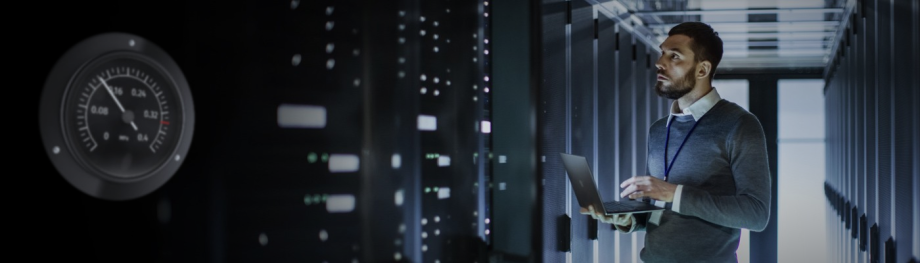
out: {"value": 0.14, "unit": "MPa"}
